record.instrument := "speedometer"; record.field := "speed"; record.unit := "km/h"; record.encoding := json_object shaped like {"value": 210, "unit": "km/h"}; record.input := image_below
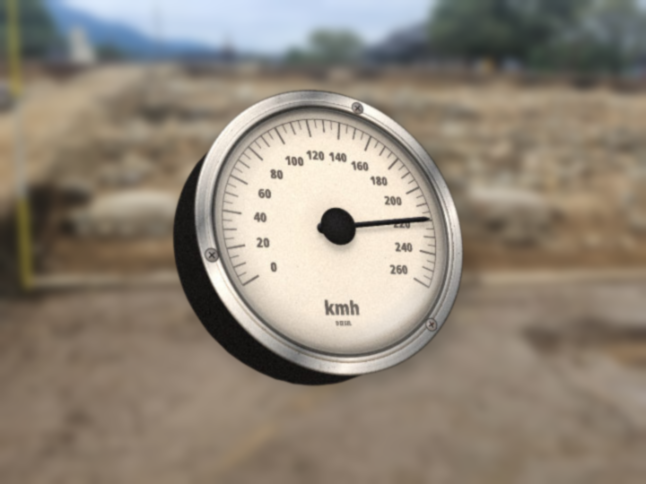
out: {"value": 220, "unit": "km/h"}
